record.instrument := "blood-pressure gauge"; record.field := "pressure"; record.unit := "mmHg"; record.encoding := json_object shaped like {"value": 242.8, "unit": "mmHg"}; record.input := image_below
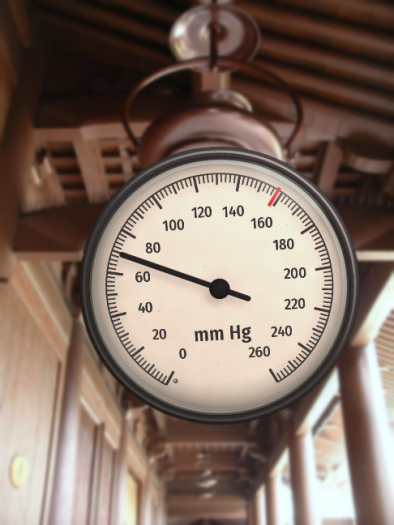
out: {"value": 70, "unit": "mmHg"}
